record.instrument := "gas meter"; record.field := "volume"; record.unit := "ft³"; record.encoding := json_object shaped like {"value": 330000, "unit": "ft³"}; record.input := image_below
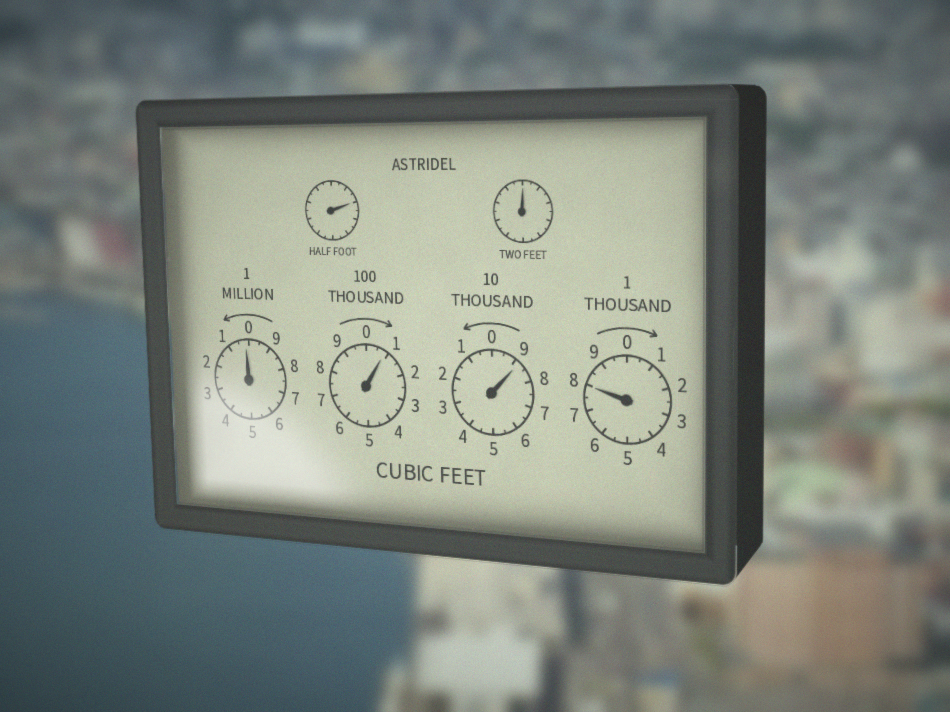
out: {"value": 8800, "unit": "ft³"}
